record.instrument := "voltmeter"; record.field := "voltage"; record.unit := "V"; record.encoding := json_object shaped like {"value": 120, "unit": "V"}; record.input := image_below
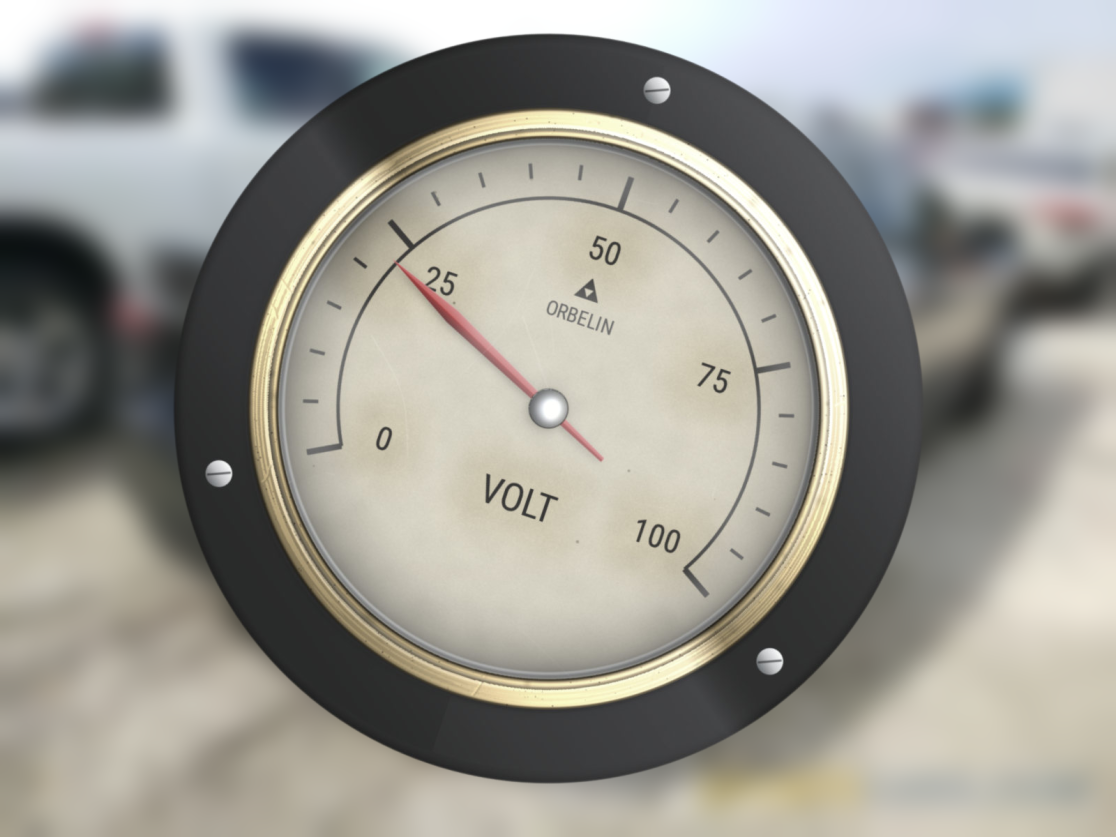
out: {"value": 22.5, "unit": "V"}
